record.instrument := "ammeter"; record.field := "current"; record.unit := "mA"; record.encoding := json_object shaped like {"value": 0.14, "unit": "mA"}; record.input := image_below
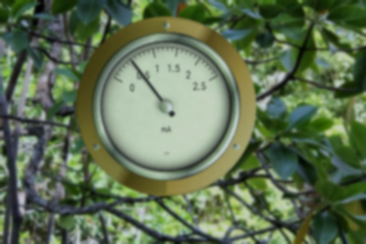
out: {"value": 0.5, "unit": "mA"}
